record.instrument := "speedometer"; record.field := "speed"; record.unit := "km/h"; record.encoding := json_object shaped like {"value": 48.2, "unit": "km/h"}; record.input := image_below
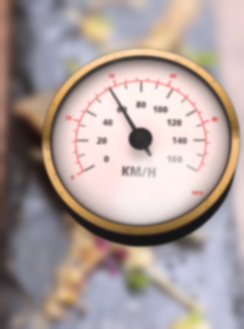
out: {"value": 60, "unit": "km/h"}
